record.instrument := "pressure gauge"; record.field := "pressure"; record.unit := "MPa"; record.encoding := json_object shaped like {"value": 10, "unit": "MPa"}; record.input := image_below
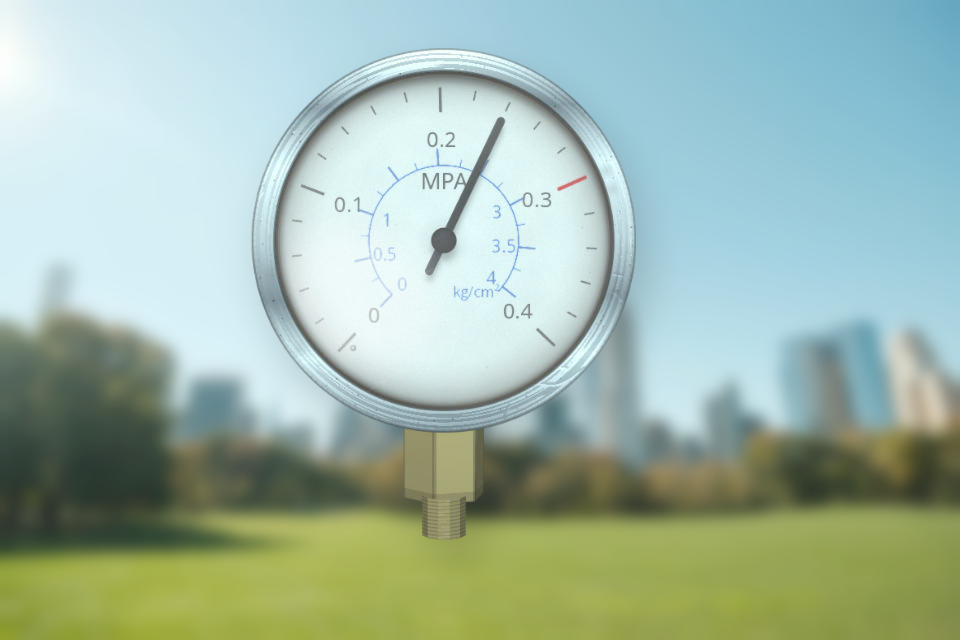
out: {"value": 0.24, "unit": "MPa"}
